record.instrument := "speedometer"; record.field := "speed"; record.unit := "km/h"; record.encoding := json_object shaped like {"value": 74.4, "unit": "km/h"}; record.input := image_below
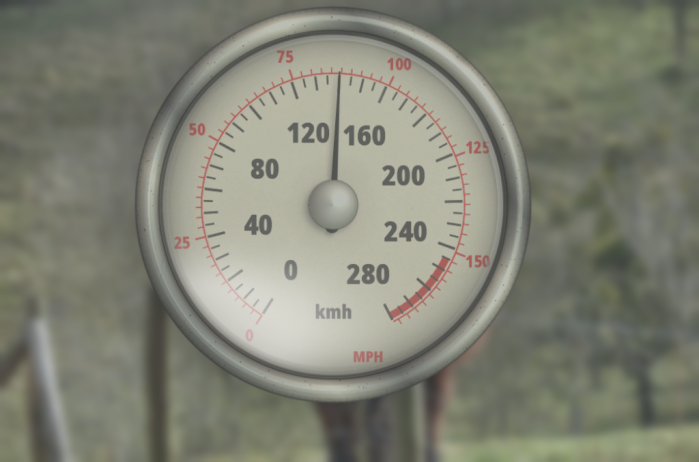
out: {"value": 140, "unit": "km/h"}
